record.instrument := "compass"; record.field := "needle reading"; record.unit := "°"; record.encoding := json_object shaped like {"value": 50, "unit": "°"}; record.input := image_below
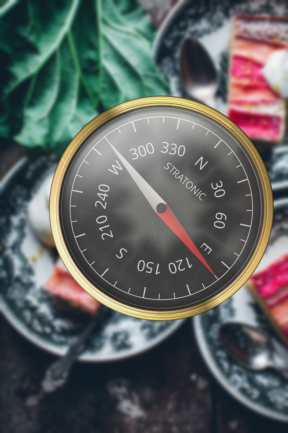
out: {"value": 100, "unit": "°"}
